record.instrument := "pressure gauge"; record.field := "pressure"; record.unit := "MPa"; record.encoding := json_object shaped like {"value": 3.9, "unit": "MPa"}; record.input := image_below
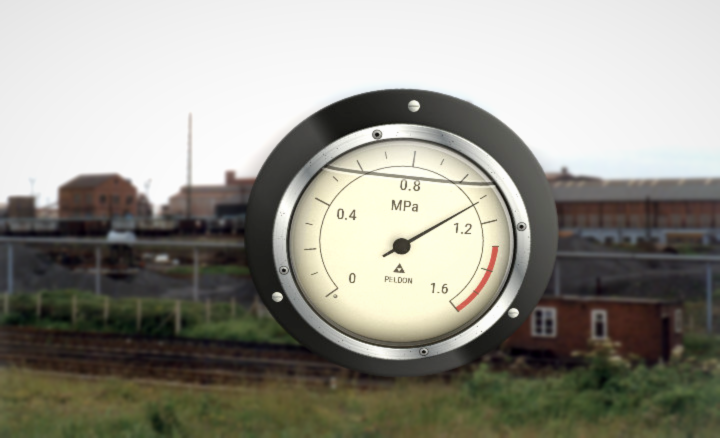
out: {"value": 1.1, "unit": "MPa"}
